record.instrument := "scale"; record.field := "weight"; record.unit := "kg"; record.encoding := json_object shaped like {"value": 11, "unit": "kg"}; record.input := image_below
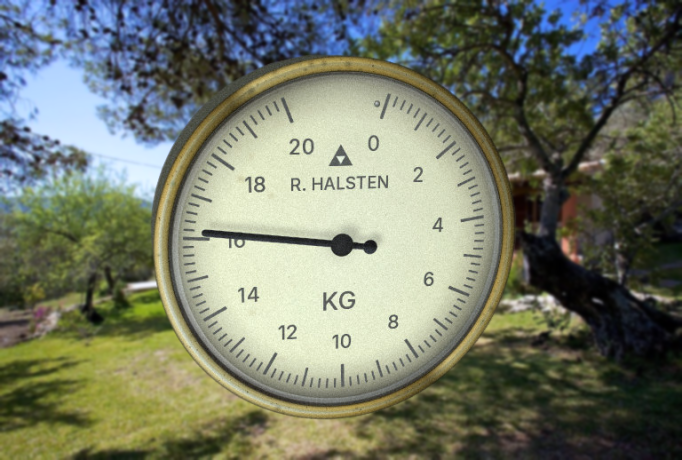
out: {"value": 16.2, "unit": "kg"}
